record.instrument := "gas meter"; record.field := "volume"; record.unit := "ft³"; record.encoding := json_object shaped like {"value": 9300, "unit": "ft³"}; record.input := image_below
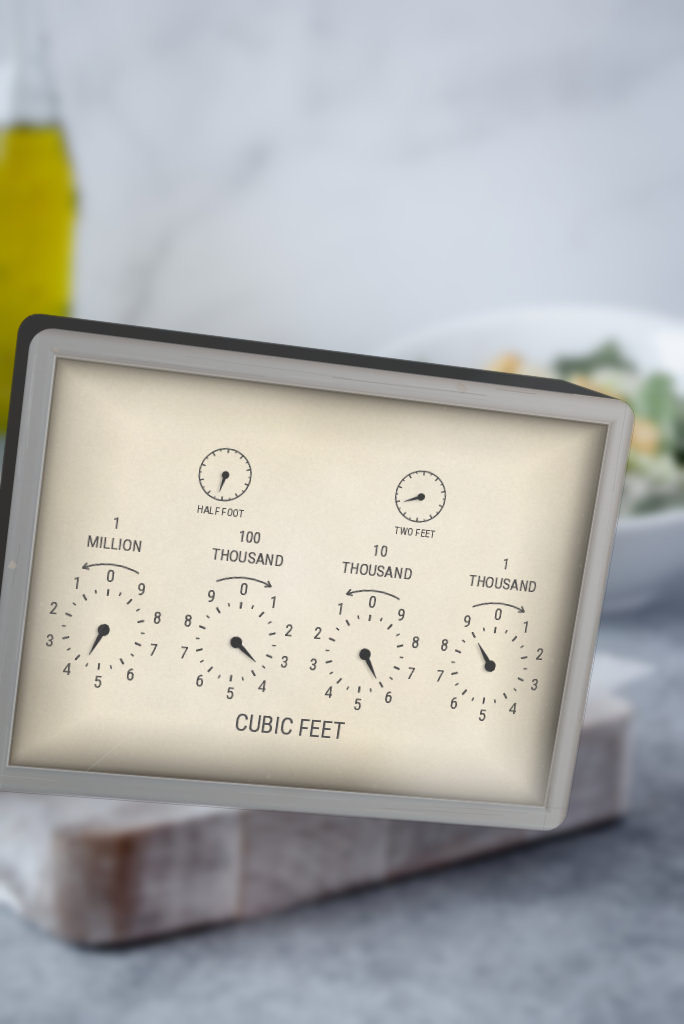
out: {"value": 435900, "unit": "ft³"}
